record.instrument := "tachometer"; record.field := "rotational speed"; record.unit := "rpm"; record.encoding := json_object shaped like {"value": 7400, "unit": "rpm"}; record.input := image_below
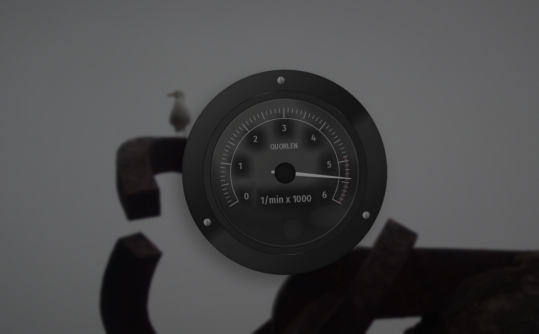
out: {"value": 5400, "unit": "rpm"}
